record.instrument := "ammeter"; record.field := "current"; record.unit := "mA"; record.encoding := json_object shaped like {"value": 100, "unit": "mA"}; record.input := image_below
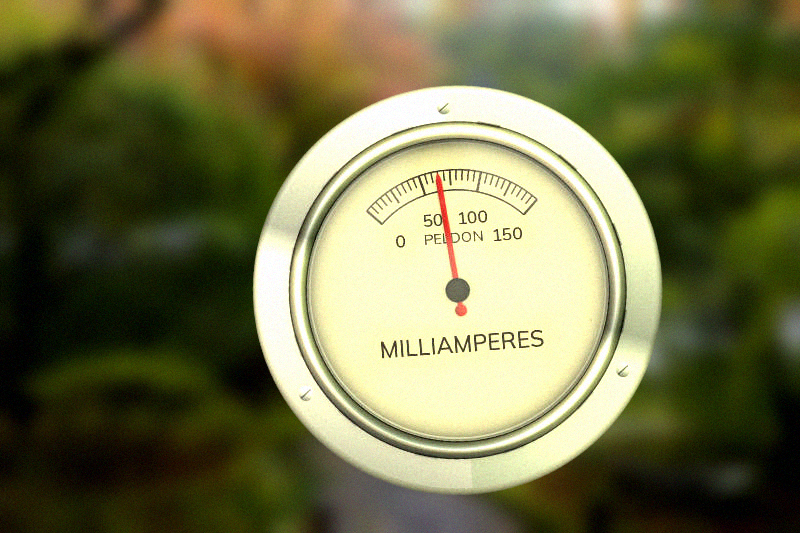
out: {"value": 65, "unit": "mA"}
